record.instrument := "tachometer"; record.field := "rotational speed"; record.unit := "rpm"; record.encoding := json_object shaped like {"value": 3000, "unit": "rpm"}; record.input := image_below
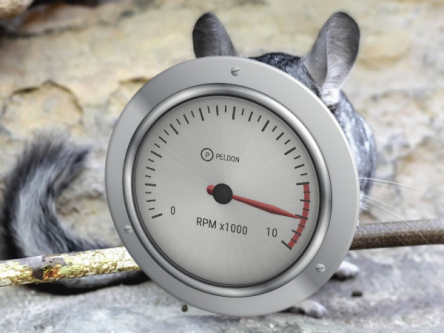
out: {"value": 9000, "unit": "rpm"}
